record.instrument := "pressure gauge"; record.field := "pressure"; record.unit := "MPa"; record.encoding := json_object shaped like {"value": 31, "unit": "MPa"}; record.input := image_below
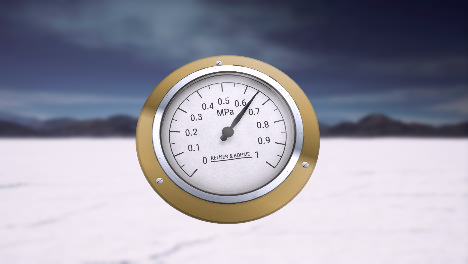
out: {"value": 0.65, "unit": "MPa"}
